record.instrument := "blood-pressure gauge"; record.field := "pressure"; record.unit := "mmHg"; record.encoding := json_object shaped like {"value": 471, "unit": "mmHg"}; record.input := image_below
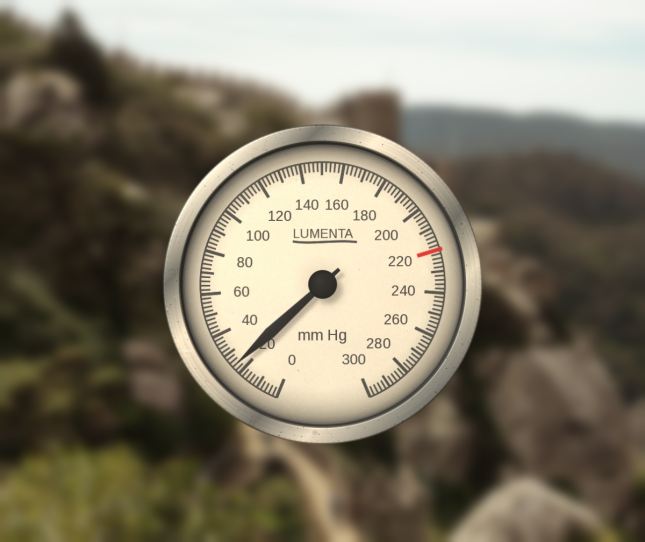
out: {"value": 24, "unit": "mmHg"}
